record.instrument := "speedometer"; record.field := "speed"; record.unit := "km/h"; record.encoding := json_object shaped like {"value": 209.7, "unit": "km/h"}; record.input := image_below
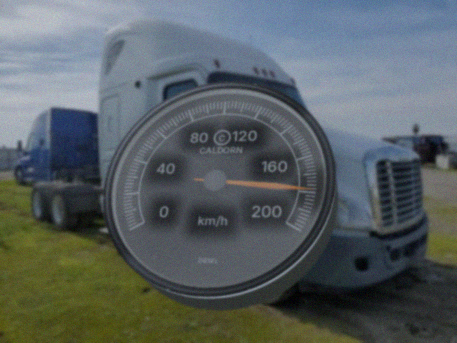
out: {"value": 180, "unit": "km/h"}
